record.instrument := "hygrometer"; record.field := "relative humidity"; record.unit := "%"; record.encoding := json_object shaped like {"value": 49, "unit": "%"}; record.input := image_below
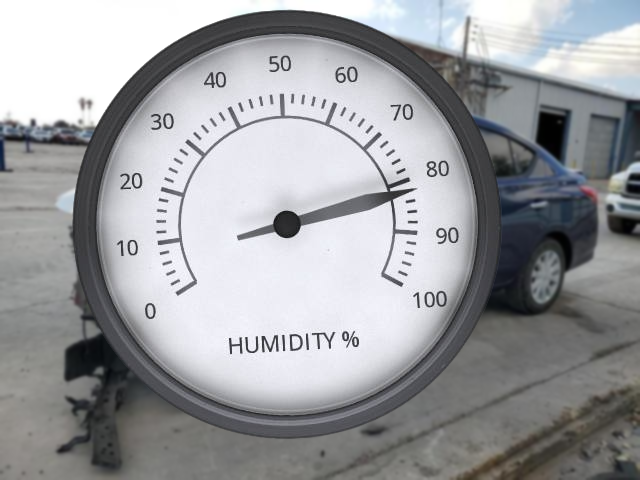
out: {"value": 82, "unit": "%"}
